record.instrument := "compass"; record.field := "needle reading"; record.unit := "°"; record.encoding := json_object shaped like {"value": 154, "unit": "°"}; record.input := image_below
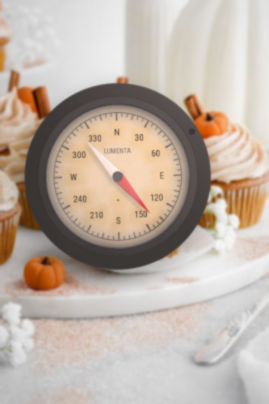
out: {"value": 140, "unit": "°"}
